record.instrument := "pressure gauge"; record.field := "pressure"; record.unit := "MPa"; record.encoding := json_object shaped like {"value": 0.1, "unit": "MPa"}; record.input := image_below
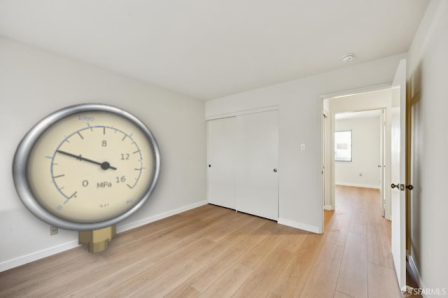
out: {"value": 4, "unit": "MPa"}
